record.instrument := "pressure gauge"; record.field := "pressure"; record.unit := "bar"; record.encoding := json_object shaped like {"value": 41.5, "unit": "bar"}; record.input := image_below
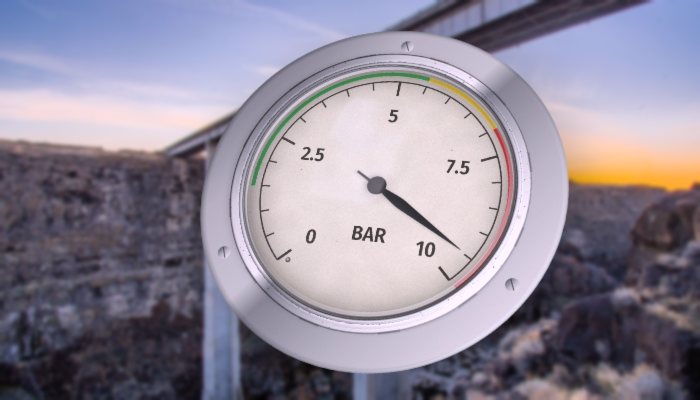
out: {"value": 9.5, "unit": "bar"}
